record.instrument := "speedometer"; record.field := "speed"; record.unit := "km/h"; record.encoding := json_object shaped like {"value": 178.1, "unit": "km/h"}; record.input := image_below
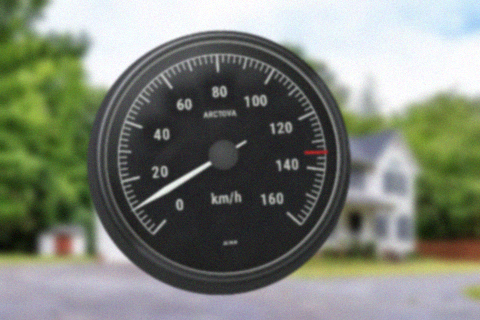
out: {"value": 10, "unit": "km/h"}
